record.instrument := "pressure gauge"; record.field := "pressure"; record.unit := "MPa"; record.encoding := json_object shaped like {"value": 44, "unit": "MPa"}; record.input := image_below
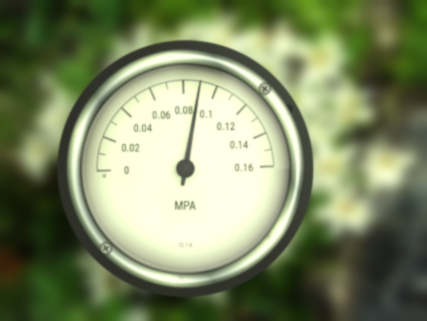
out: {"value": 0.09, "unit": "MPa"}
